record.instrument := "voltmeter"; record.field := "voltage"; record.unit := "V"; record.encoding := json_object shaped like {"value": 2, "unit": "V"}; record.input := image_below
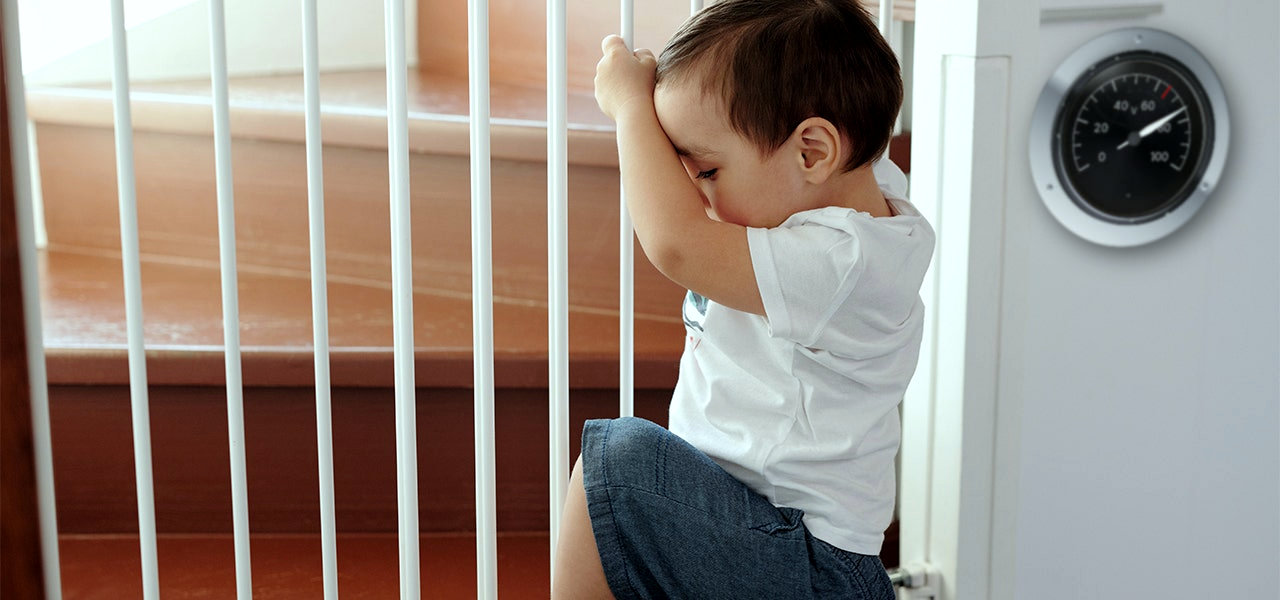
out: {"value": 75, "unit": "V"}
